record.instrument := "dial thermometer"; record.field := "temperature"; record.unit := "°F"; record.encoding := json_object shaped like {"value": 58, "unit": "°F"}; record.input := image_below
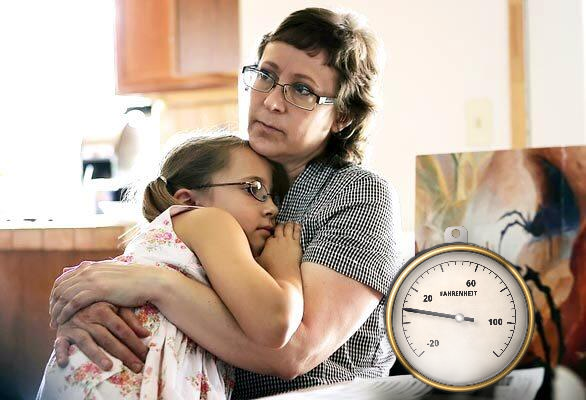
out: {"value": 8, "unit": "°F"}
